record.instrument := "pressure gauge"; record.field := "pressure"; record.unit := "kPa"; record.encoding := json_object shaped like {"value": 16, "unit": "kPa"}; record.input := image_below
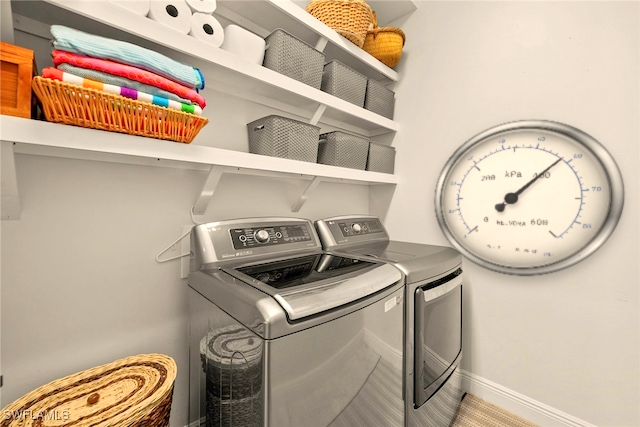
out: {"value": 400, "unit": "kPa"}
